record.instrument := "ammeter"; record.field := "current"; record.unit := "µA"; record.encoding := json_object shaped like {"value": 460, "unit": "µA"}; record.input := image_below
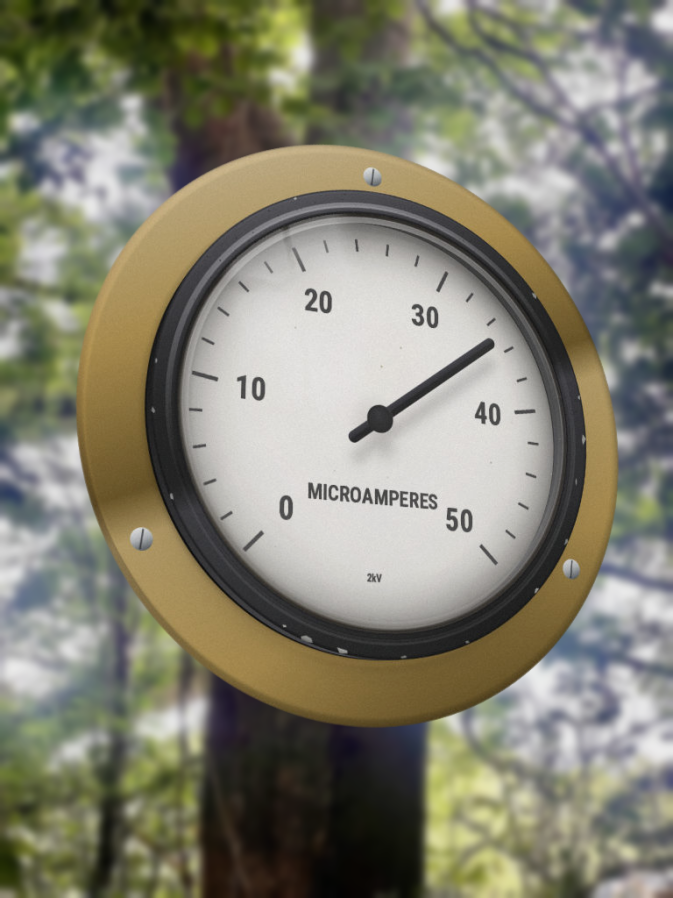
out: {"value": 35, "unit": "µA"}
